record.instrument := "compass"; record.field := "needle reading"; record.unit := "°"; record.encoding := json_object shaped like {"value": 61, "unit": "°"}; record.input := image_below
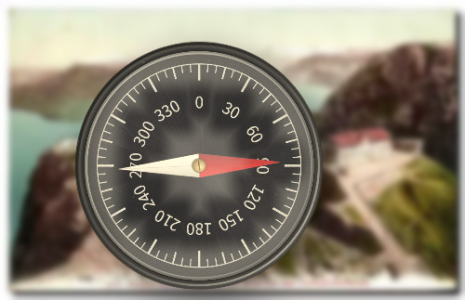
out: {"value": 87.5, "unit": "°"}
